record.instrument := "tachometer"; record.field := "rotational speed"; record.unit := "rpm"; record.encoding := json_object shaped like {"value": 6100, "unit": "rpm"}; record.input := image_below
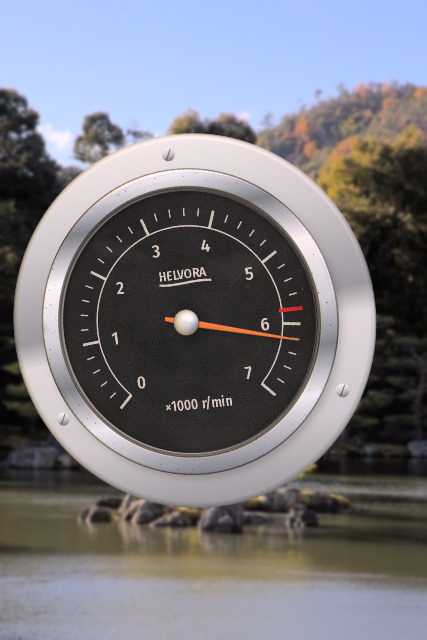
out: {"value": 6200, "unit": "rpm"}
